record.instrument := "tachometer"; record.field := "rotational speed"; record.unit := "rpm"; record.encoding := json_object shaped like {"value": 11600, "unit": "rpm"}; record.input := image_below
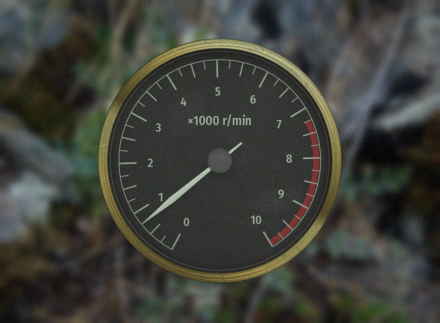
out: {"value": 750, "unit": "rpm"}
